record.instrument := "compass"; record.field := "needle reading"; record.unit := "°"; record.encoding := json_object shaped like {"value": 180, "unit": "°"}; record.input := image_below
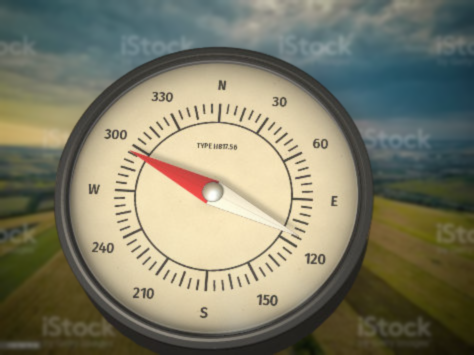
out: {"value": 295, "unit": "°"}
